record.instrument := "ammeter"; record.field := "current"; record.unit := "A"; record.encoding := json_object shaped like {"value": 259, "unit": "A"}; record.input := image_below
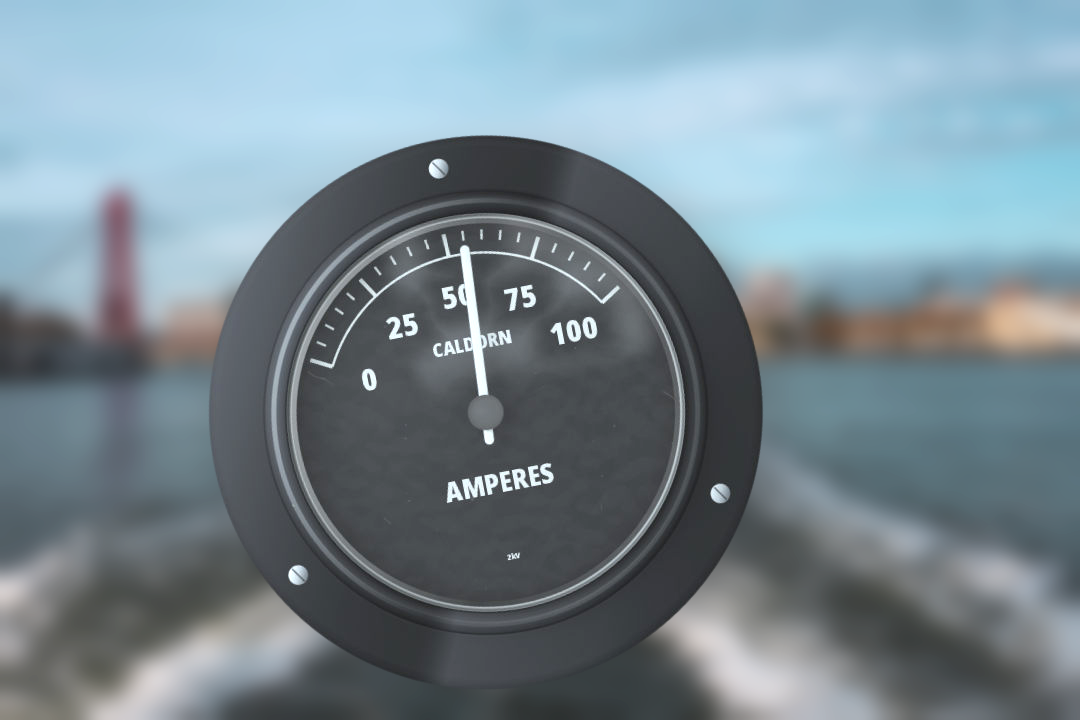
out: {"value": 55, "unit": "A"}
